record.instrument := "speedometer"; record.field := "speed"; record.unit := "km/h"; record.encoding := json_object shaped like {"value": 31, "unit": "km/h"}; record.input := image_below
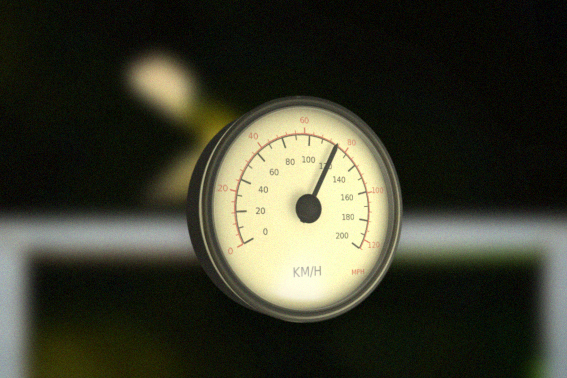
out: {"value": 120, "unit": "km/h"}
